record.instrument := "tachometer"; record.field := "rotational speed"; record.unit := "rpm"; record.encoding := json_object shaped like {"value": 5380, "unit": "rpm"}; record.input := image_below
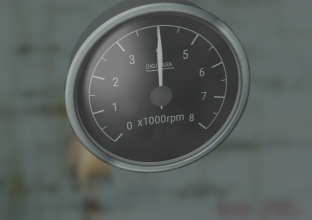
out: {"value": 4000, "unit": "rpm"}
